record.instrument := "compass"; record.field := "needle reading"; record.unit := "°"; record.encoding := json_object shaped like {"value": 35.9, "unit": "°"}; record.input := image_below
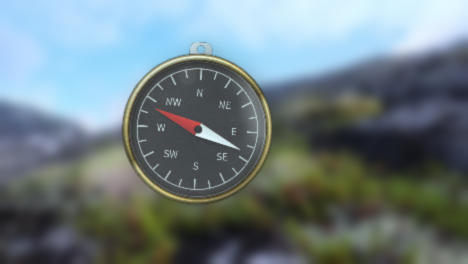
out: {"value": 292.5, "unit": "°"}
